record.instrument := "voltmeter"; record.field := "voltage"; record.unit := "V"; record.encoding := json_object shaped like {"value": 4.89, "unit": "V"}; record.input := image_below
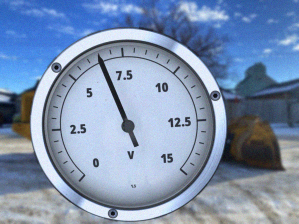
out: {"value": 6.5, "unit": "V"}
